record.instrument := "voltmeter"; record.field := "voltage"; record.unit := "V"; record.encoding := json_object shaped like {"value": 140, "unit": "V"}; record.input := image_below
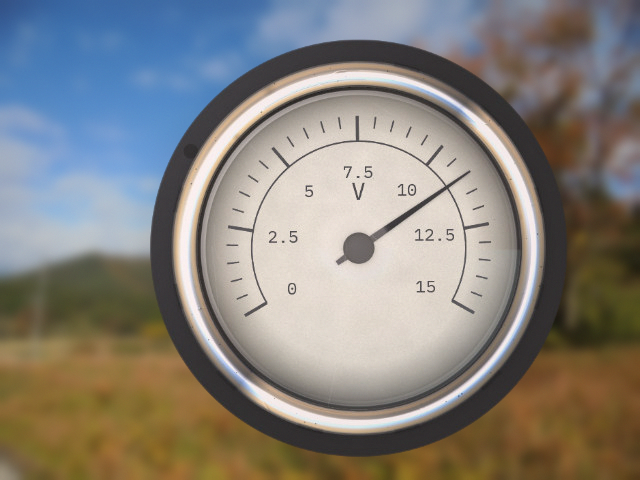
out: {"value": 11, "unit": "V"}
